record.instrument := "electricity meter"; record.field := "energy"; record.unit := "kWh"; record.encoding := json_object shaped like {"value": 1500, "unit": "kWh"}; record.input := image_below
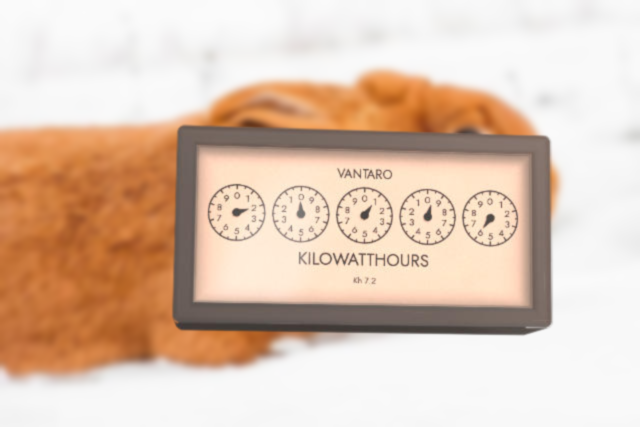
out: {"value": 20096, "unit": "kWh"}
